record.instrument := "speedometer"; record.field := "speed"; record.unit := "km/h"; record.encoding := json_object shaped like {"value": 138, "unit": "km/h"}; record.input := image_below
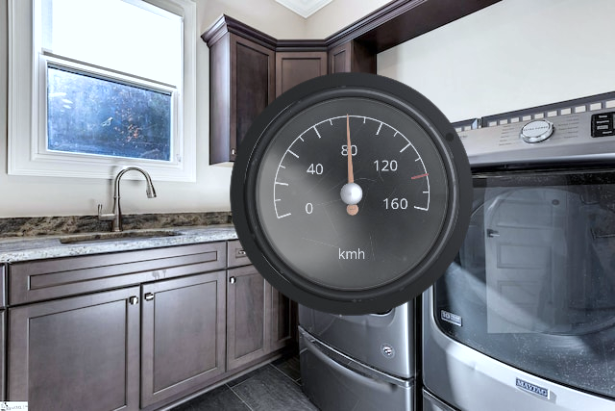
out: {"value": 80, "unit": "km/h"}
